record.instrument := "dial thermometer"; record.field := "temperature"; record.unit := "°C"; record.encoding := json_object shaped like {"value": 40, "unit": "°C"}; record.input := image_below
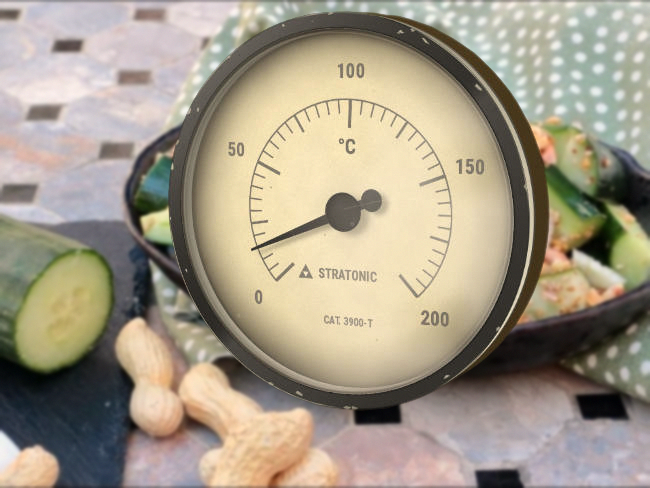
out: {"value": 15, "unit": "°C"}
